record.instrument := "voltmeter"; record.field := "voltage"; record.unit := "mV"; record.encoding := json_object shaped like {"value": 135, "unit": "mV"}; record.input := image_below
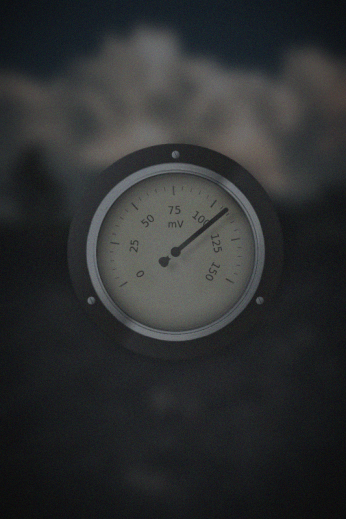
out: {"value": 107.5, "unit": "mV"}
